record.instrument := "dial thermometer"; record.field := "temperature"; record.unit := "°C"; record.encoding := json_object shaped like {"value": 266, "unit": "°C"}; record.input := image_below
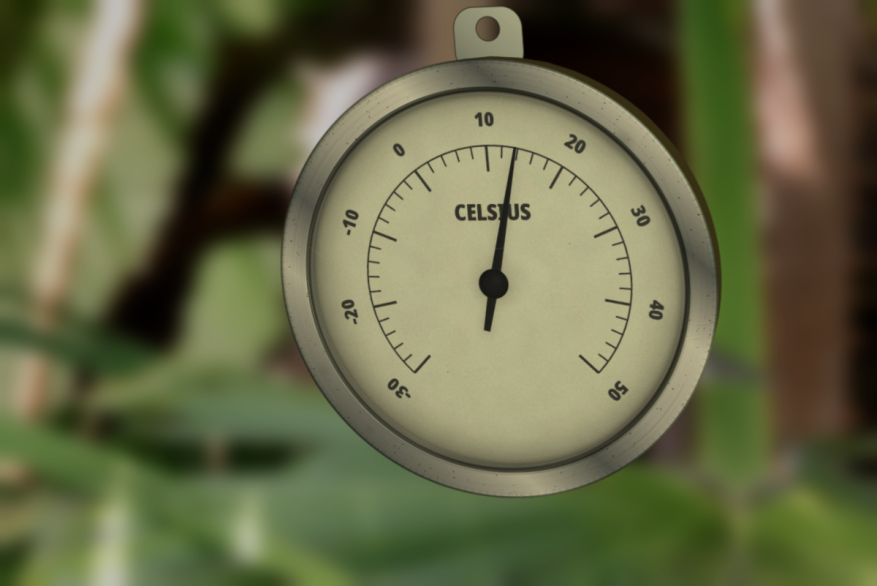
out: {"value": 14, "unit": "°C"}
